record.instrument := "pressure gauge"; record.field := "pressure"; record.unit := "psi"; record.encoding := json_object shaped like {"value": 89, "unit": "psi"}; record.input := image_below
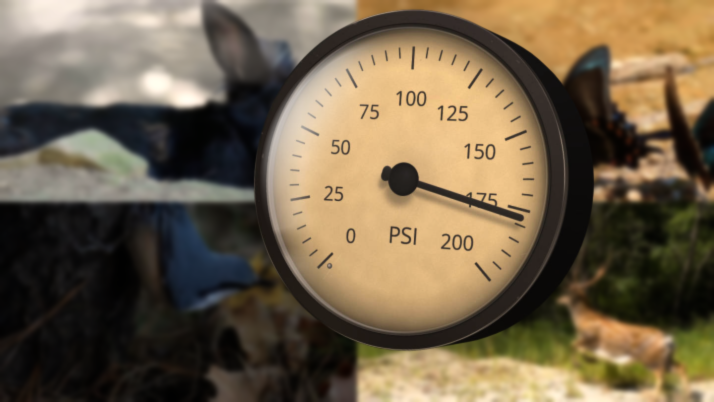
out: {"value": 177.5, "unit": "psi"}
